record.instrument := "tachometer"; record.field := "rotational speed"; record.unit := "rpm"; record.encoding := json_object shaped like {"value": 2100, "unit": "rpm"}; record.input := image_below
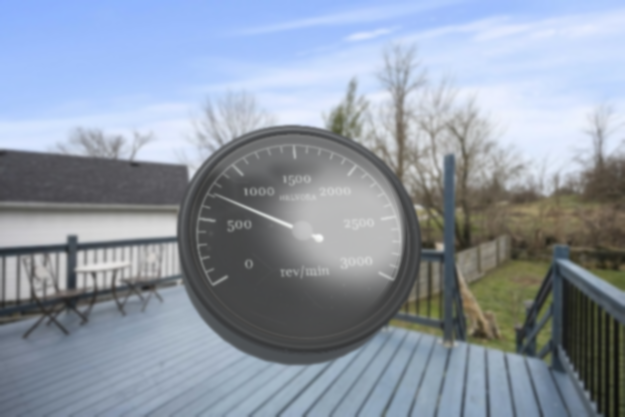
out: {"value": 700, "unit": "rpm"}
